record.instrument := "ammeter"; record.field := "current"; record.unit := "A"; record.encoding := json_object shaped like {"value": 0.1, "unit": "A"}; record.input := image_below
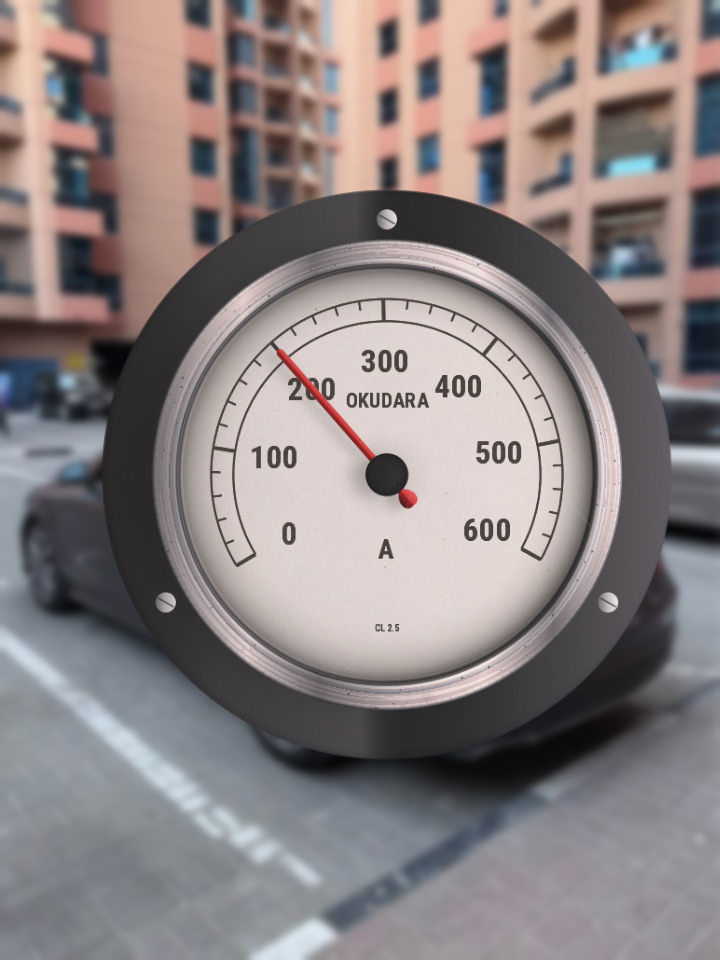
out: {"value": 200, "unit": "A"}
